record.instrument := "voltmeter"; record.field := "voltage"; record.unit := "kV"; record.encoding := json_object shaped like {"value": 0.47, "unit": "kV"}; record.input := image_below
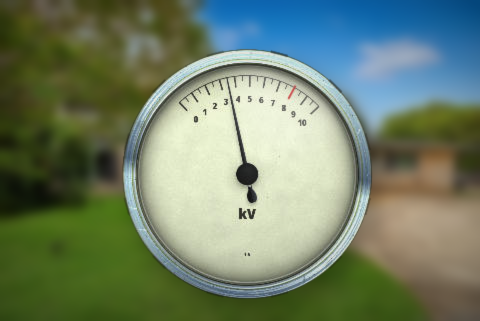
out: {"value": 3.5, "unit": "kV"}
